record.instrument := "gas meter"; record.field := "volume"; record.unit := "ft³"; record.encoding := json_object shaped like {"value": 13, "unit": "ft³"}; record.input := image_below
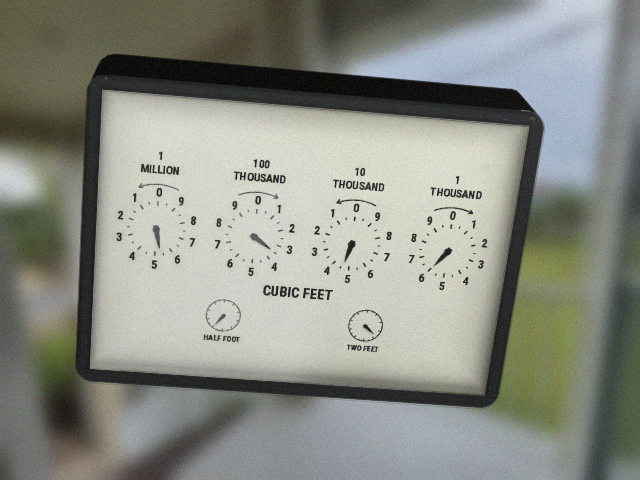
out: {"value": 534600, "unit": "ft³"}
